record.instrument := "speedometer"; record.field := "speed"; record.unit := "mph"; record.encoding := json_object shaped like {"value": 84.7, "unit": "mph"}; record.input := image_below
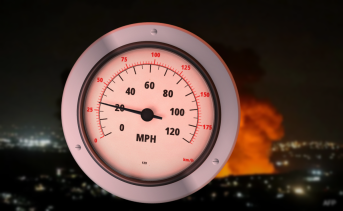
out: {"value": 20, "unit": "mph"}
